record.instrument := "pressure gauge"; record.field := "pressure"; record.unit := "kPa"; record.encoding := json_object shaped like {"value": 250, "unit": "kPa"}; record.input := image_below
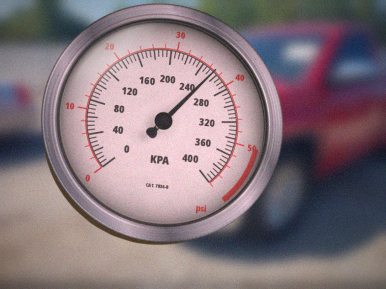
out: {"value": 255, "unit": "kPa"}
